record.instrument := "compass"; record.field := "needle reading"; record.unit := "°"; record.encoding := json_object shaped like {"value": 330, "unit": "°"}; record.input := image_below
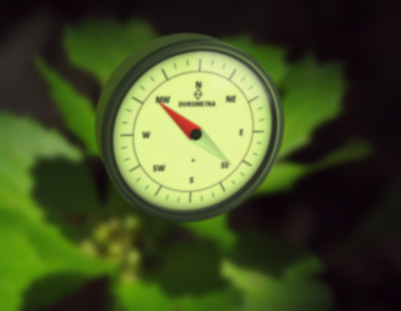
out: {"value": 310, "unit": "°"}
